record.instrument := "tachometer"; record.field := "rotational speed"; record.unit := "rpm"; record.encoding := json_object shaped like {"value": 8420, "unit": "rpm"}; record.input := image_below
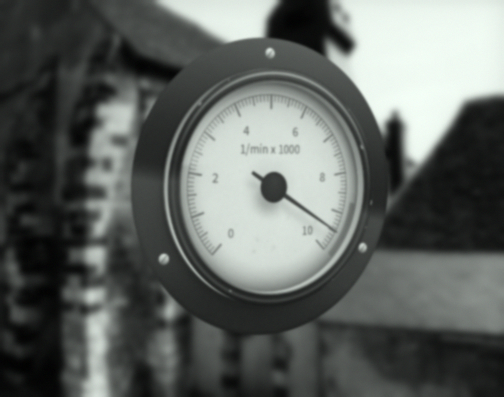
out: {"value": 9500, "unit": "rpm"}
